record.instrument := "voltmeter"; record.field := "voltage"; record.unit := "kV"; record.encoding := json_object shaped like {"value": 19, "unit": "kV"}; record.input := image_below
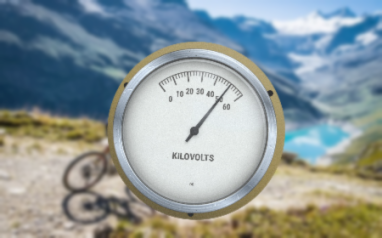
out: {"value": 50, "unit": "kV"}
